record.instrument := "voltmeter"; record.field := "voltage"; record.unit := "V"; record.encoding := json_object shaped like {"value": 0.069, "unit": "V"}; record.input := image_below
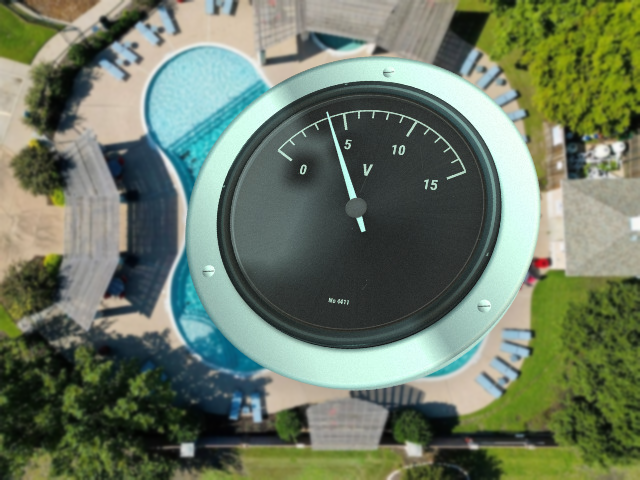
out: {"value": 4, "unit": "V"}
